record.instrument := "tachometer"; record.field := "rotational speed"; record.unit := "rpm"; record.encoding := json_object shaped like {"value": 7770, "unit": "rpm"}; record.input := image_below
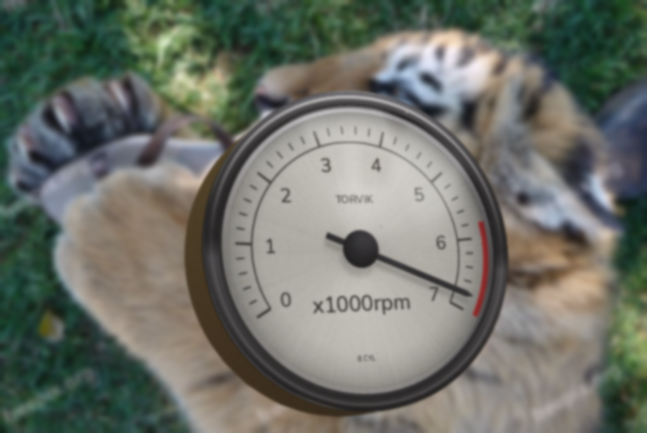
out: {"value": 6800, "unit": "rpm"}
